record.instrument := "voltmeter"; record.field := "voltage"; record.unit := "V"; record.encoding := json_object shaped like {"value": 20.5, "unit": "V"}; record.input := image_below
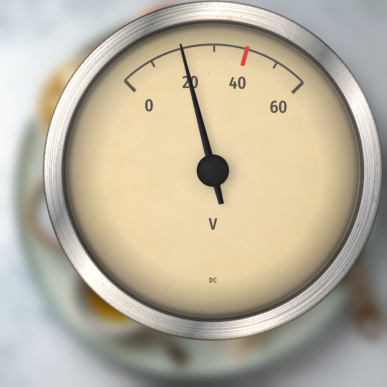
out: {"value": 20, "unit": "V"}
